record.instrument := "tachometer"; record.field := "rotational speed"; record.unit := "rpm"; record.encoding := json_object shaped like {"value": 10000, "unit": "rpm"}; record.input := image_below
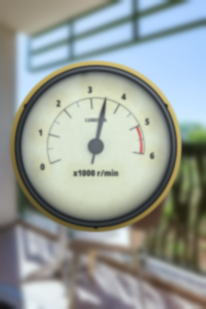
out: {"value": 3500, "unit": "rpm"}
